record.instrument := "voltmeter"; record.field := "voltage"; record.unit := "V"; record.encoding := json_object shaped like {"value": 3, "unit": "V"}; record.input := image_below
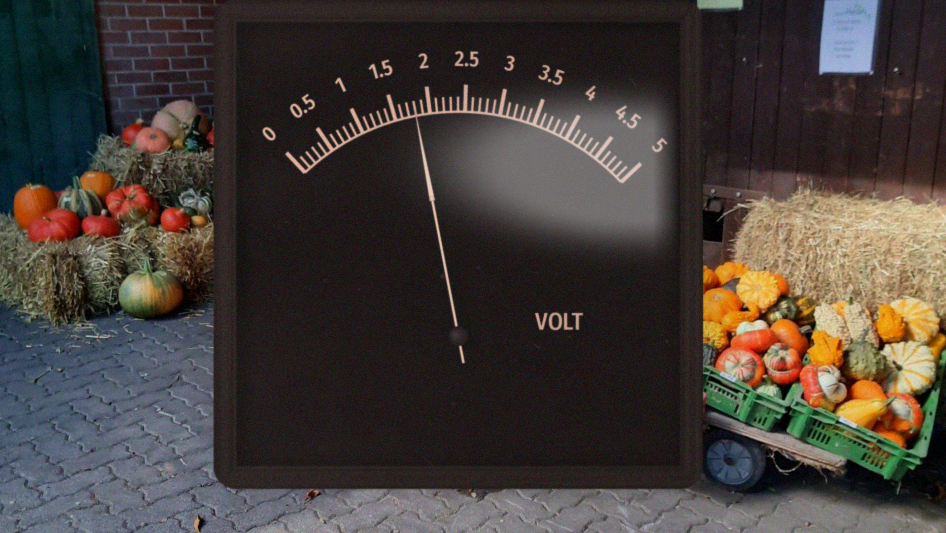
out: {"value": 1.8, "unit": "V"}
